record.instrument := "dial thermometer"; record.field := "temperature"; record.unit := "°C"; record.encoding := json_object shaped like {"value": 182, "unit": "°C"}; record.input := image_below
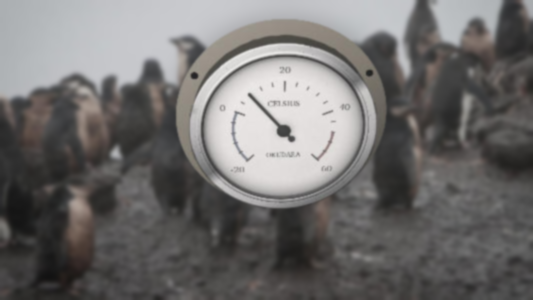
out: {"value": 8, "unit": "°C"}
